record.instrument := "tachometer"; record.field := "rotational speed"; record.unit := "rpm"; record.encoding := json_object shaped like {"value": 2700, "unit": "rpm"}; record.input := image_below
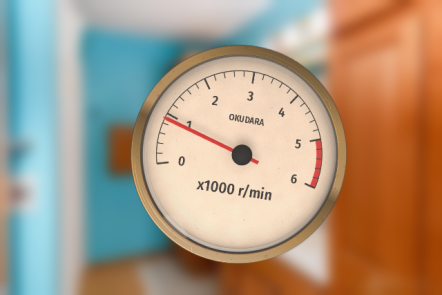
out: {"value": 900, "unit": "rpm"}
